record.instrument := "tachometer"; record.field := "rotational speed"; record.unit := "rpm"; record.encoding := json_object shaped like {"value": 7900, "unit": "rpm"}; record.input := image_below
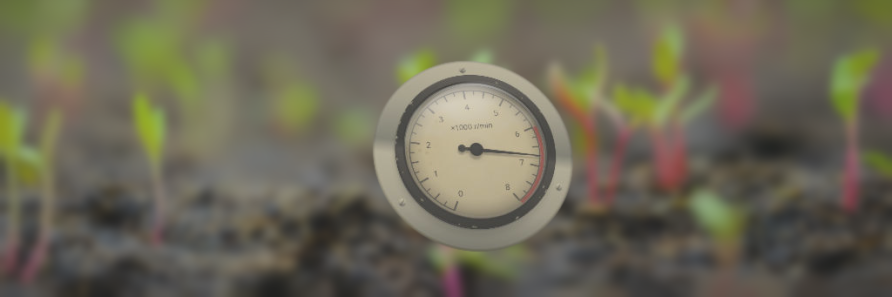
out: {"value": 6750, "unit": "rpm"}
